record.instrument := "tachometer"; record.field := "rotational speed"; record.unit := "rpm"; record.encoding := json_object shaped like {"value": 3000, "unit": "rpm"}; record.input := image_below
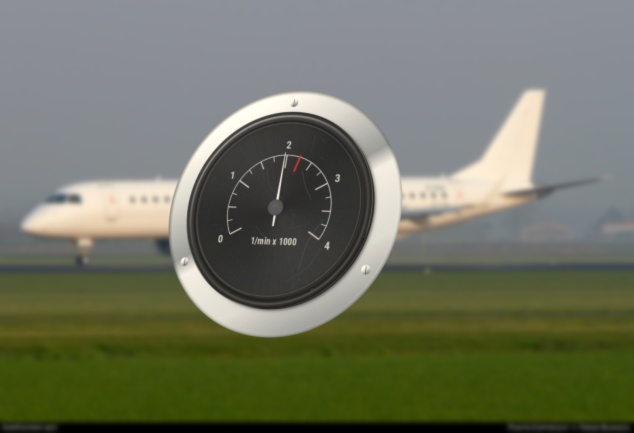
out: {"value": 2000, "unit": "rpm"}
